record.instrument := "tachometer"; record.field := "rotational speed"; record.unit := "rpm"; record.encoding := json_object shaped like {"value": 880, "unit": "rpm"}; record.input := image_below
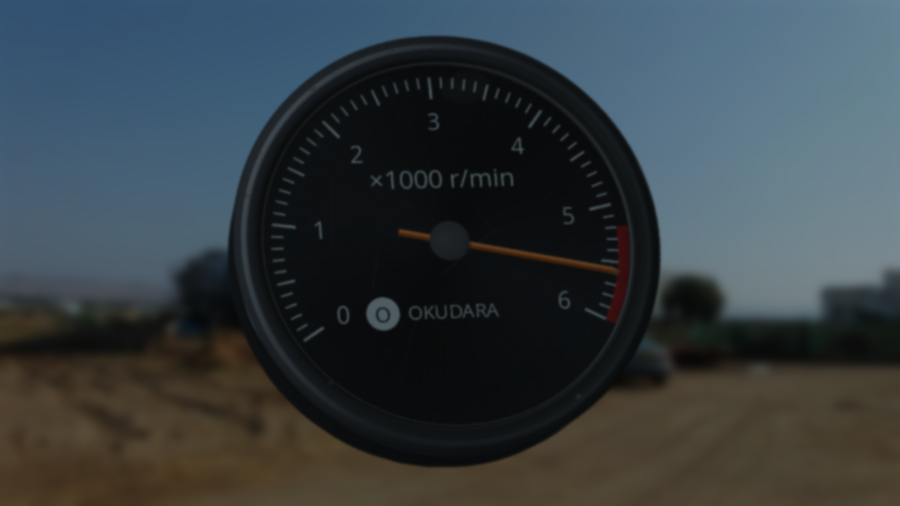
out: {"value": 5600, "unit": "rpm"}
